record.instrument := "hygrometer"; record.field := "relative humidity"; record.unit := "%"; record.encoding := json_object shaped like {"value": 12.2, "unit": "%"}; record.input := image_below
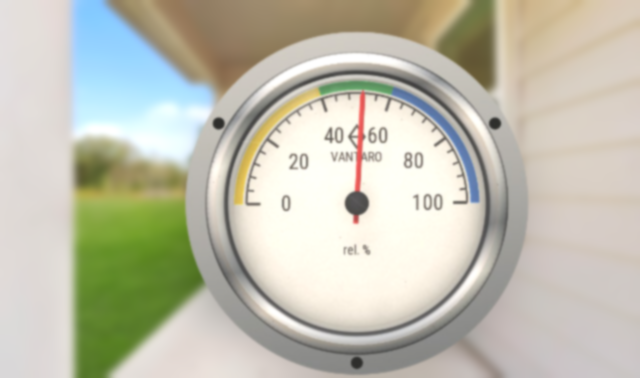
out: {"value": 52, "unit": "%"}
